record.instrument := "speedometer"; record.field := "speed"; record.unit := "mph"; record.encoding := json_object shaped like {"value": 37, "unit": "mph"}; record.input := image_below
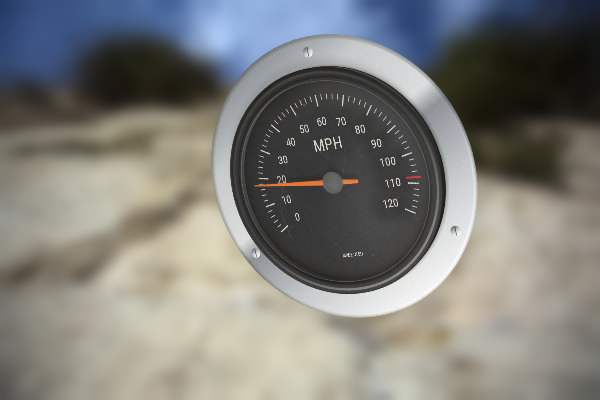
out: {"value": 18, "unit": "mph"}
